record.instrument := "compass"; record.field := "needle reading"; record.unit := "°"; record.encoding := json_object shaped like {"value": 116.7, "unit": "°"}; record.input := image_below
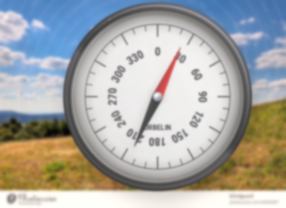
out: {"value": 25, "unit": "°"}
